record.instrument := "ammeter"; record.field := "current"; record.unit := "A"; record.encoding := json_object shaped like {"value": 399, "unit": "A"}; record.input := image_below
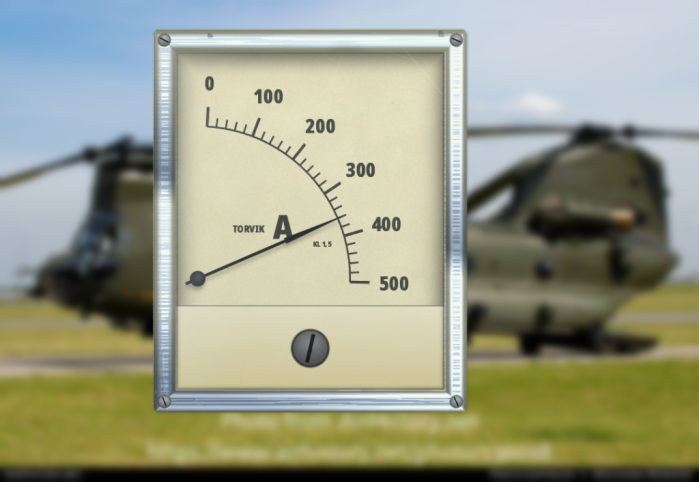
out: {"value": 360, "unit": "A"}
